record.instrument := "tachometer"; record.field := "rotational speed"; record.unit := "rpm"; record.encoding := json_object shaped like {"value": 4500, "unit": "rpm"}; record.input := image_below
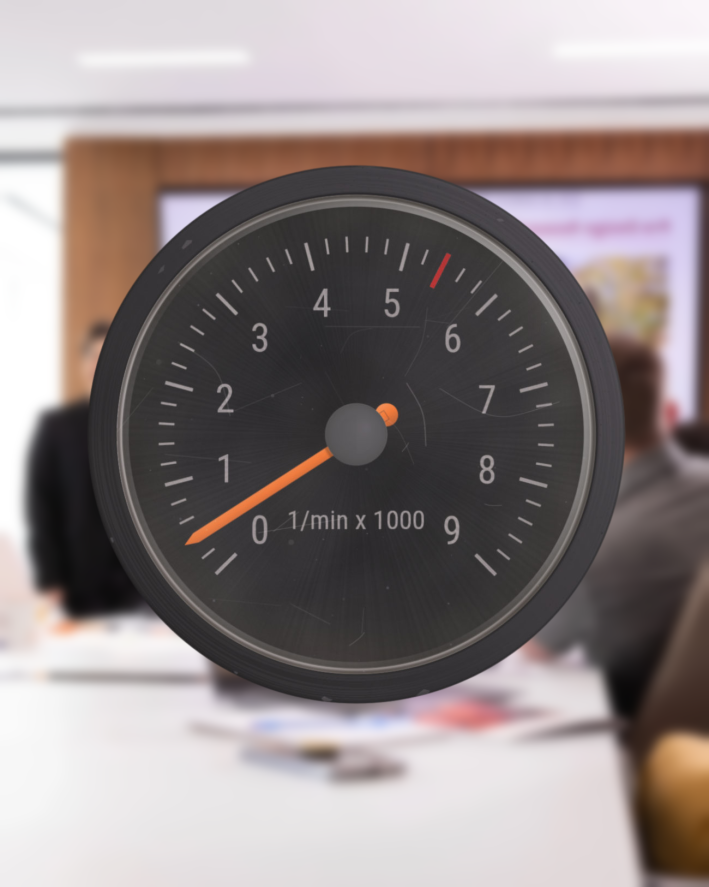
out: {"value": 400, "unit": "rpm"}
